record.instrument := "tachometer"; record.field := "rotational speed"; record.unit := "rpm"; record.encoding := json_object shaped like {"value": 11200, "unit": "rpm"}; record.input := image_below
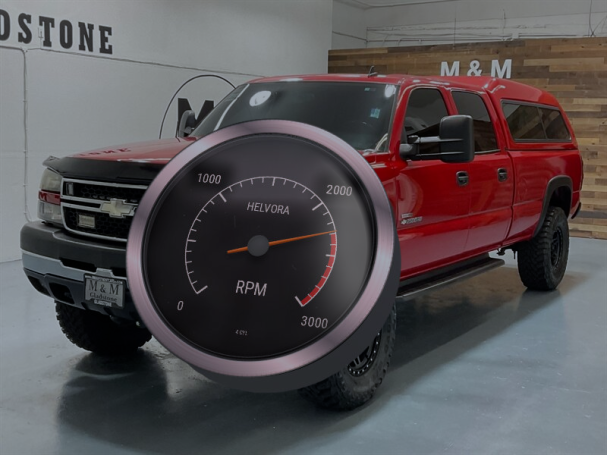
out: {"value": 2300, "unit": "rpm"}
